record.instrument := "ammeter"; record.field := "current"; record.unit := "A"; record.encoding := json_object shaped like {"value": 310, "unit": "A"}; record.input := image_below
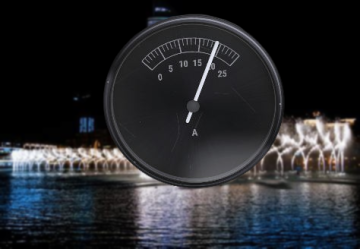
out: {"value": 19, "unit": "A"}
